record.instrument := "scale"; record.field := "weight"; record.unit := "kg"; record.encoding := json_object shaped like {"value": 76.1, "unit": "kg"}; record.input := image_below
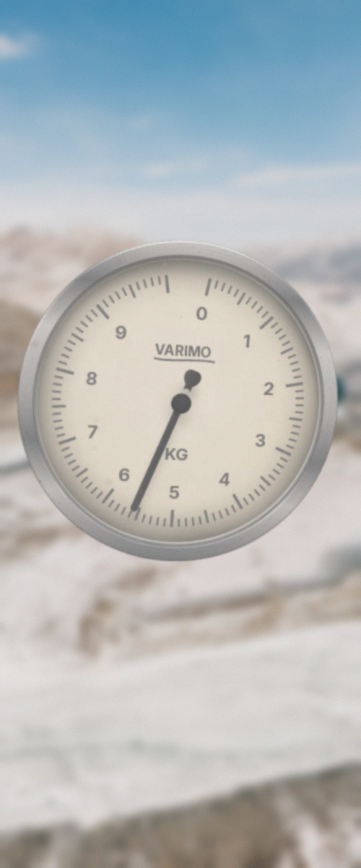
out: {"value": 5.6, "unit": "kg"}
